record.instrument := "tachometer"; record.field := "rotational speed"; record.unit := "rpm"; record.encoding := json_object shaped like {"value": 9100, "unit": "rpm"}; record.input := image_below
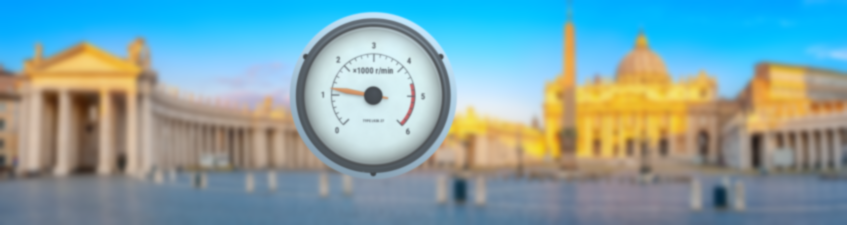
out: {"value": 1200, "unit": "rpm"}
